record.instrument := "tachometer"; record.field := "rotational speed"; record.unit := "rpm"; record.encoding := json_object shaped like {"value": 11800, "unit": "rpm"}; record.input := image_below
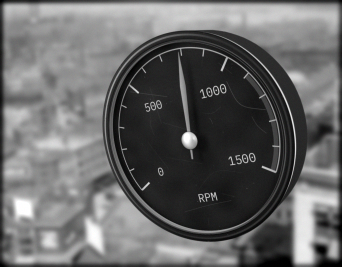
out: {"value": 800, "unit": "rpm"}
